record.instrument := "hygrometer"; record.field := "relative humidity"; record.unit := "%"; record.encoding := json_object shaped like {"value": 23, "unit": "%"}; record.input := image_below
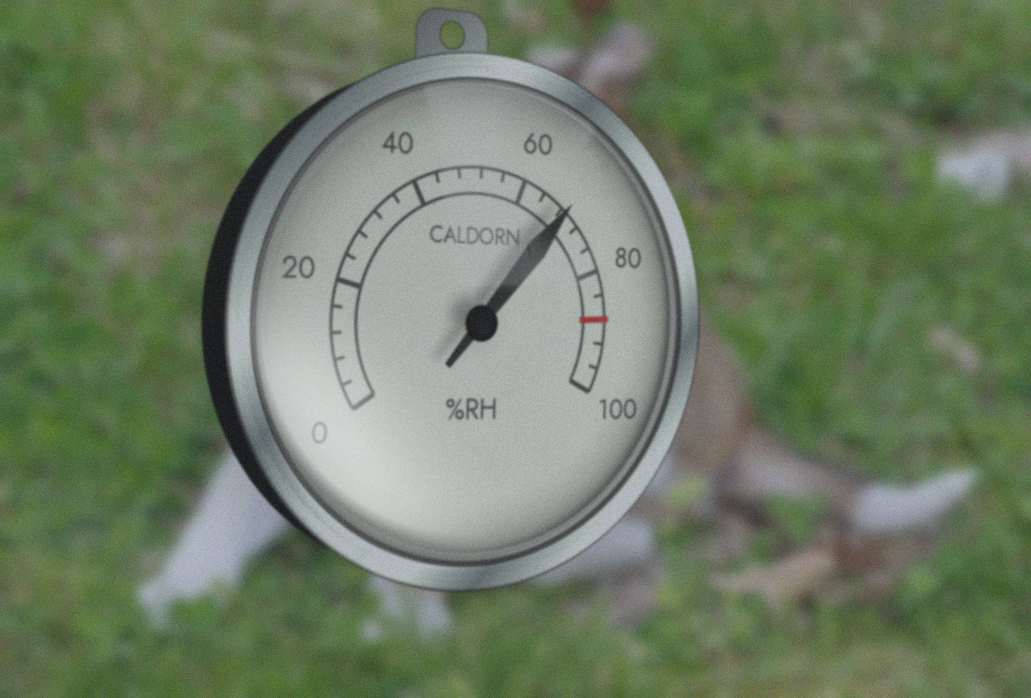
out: {"value": 68, "unit": "%"}
